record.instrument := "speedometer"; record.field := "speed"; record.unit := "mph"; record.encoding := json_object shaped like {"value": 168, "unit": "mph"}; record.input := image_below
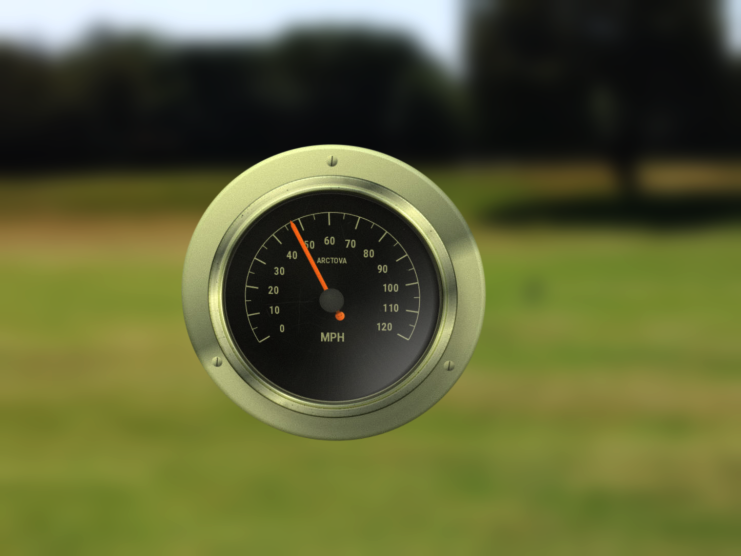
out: {"value": 47.5, "unit": "mph"}
